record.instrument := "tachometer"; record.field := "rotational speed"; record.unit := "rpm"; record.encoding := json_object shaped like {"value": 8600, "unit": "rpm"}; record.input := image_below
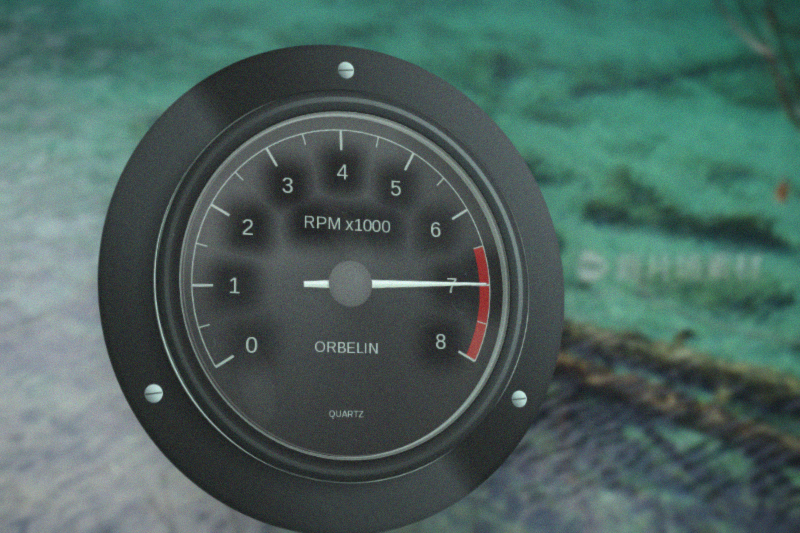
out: {"value": 7000, "unit": "rpm"}
